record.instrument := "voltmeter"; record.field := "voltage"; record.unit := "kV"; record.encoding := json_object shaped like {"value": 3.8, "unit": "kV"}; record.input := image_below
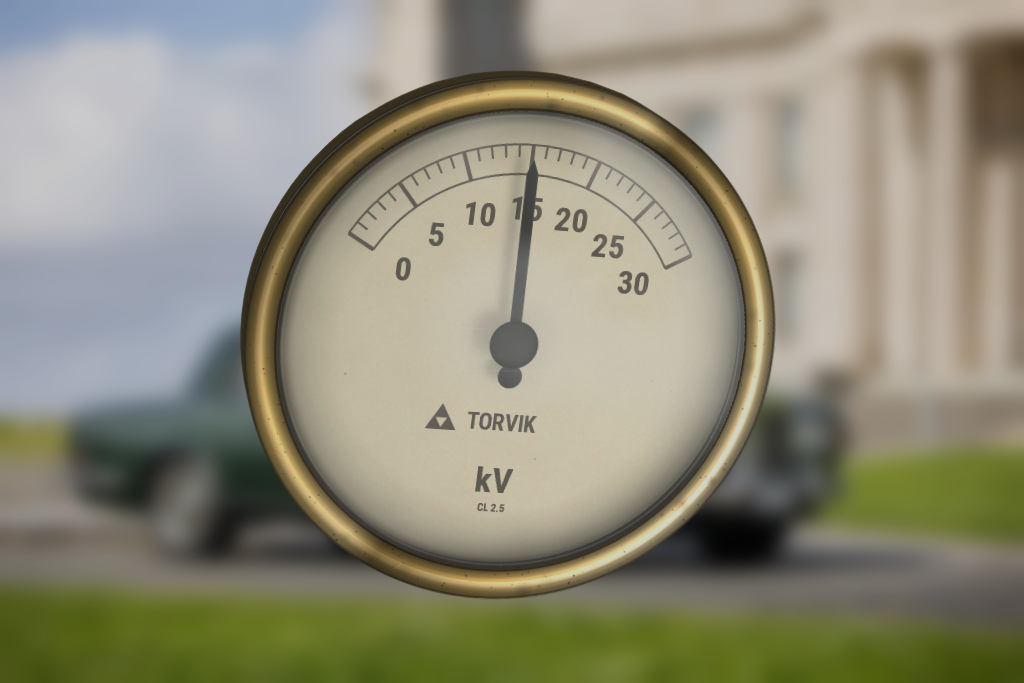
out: {"value": 15, "unit": "kV"}
